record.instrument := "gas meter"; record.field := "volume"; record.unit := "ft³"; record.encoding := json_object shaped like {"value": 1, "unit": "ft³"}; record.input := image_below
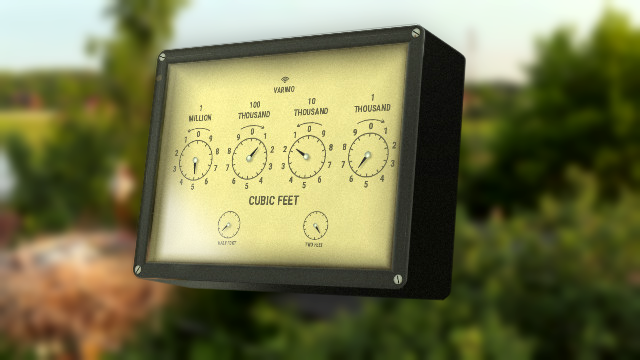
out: {"value": 511600, "unit": "ft³"}
